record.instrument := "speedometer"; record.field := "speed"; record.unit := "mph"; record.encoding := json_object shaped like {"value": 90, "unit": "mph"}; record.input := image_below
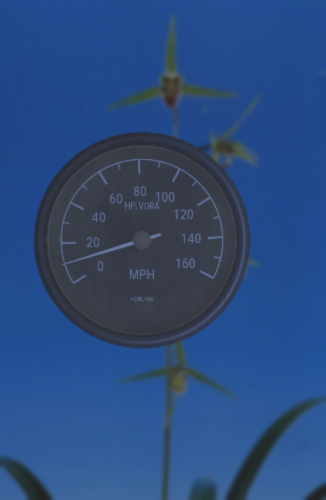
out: {"value": 10, "unit": "mph"}
